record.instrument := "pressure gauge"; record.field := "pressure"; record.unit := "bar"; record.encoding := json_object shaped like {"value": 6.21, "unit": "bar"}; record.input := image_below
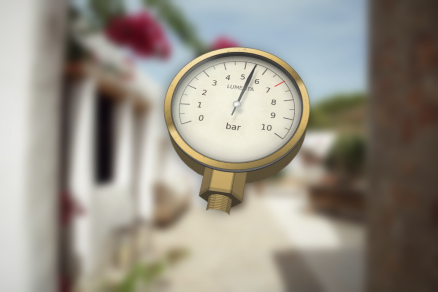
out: {"value": 5.5, "unit": "bar"}
